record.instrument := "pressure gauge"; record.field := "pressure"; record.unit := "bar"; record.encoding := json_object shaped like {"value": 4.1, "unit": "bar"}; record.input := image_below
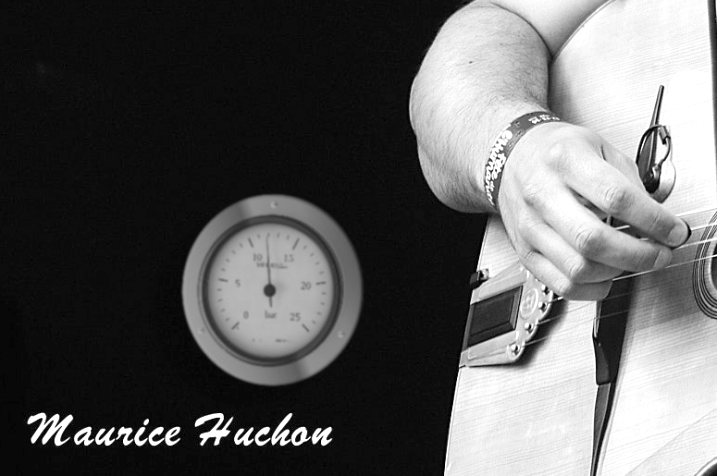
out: {"value": 12, "unit": "bar"}
